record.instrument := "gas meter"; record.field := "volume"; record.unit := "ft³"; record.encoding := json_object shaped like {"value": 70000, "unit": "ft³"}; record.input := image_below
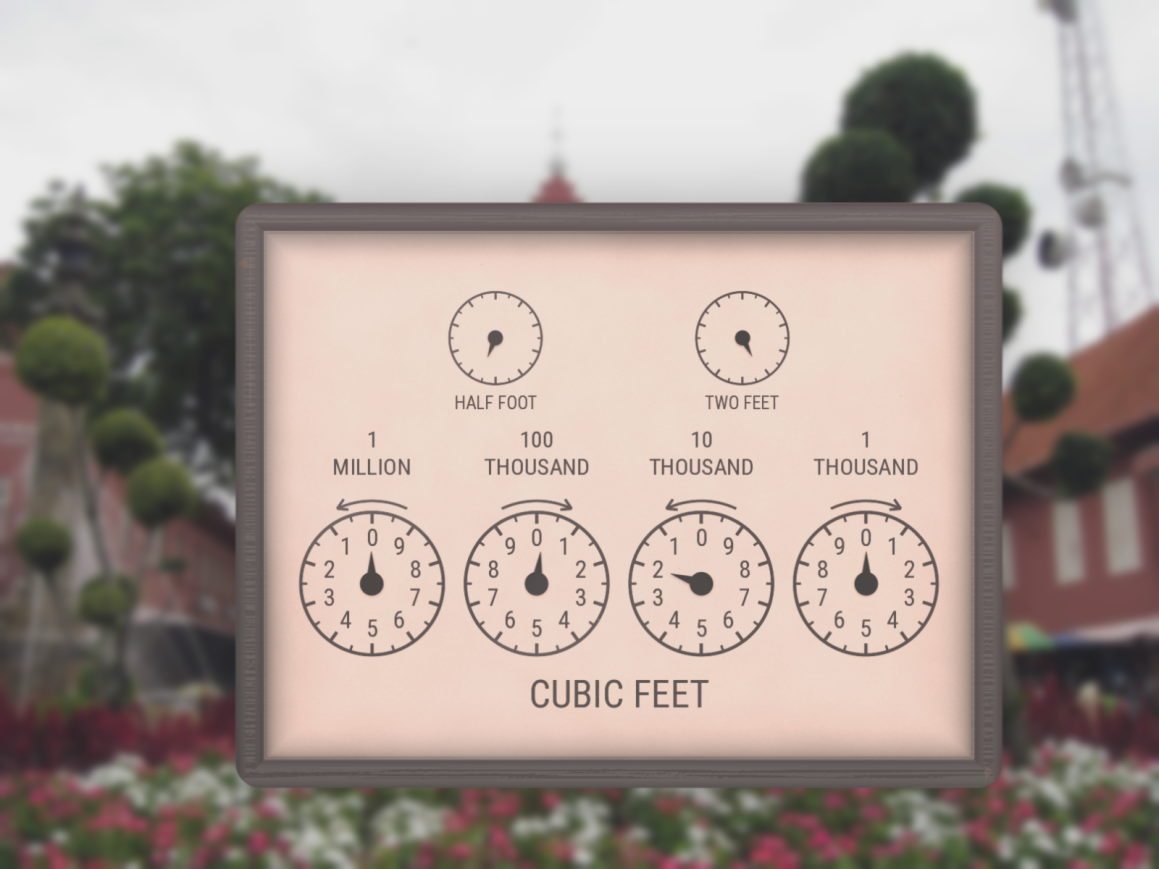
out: {"value": 2000, "unit": "ft³"}
